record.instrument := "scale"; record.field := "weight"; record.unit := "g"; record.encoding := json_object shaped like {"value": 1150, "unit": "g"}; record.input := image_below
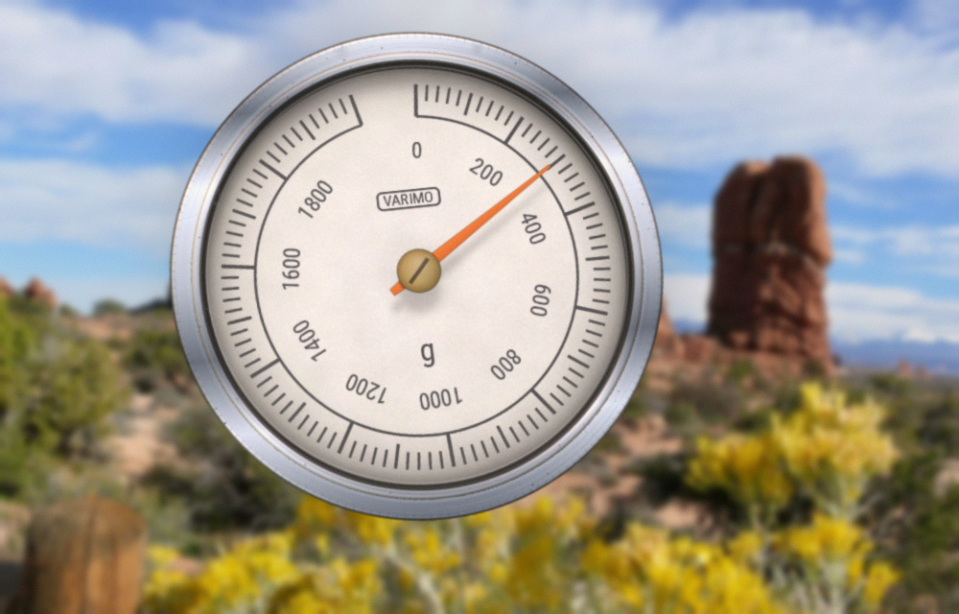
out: {"value": 300, "unit": "g"}
